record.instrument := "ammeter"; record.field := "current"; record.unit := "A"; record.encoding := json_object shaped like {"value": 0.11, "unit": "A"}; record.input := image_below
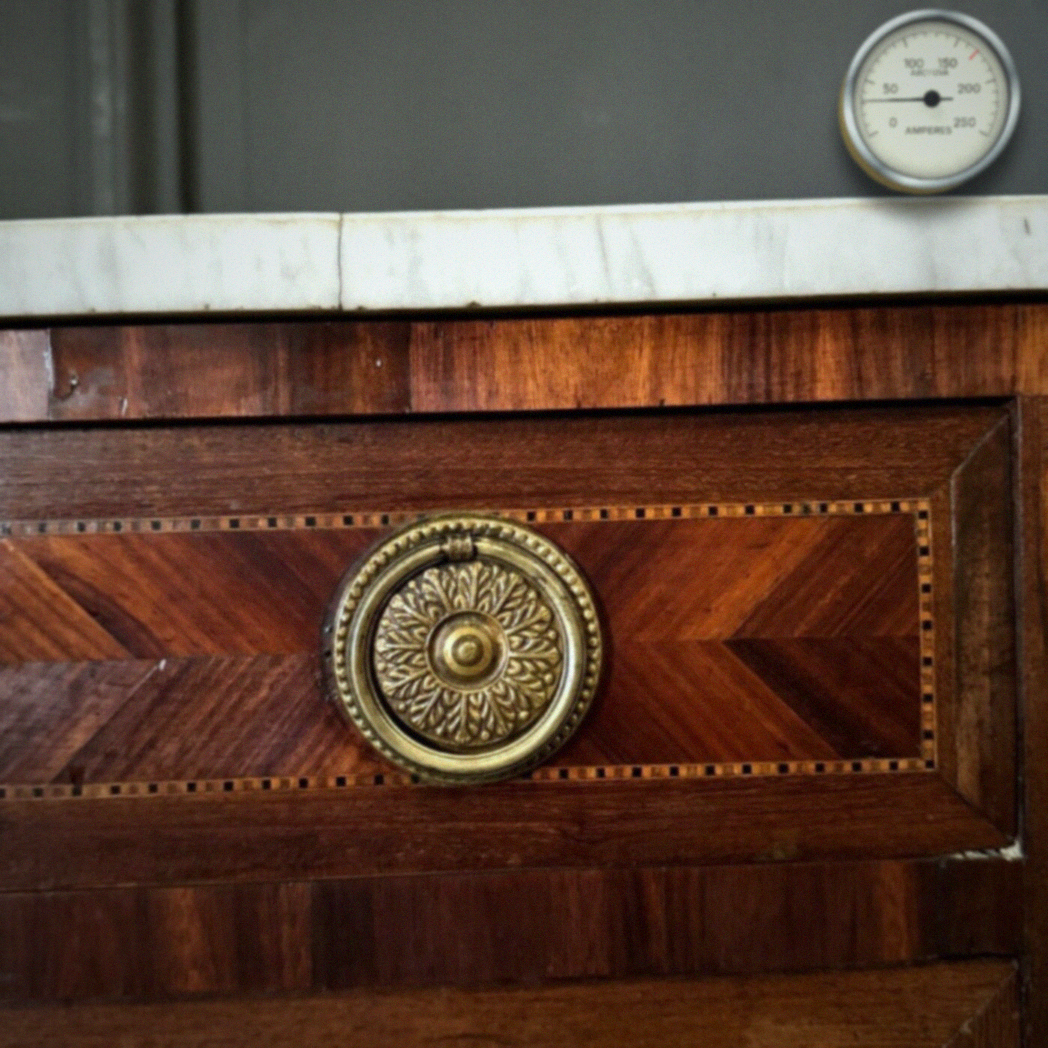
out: {"value": 30, "unit": "A"}
